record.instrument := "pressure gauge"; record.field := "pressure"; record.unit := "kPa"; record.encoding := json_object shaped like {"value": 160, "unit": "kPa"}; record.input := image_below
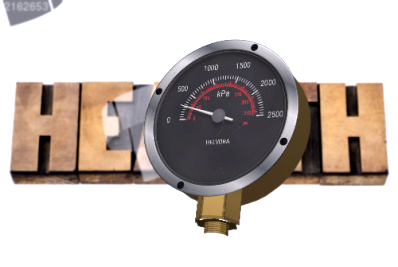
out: {"value": 250, "unit": "kPa"}
